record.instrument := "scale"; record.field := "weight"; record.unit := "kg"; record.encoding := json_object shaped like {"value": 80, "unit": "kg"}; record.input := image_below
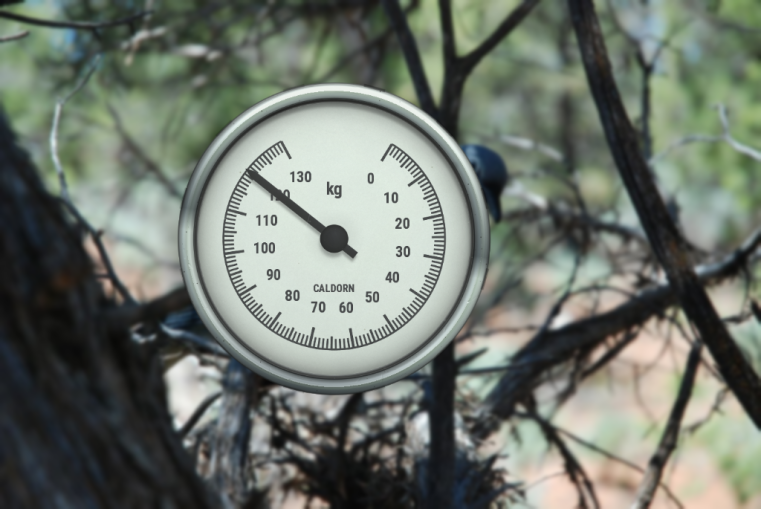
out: {"value": 120, "unit": "kg"}
